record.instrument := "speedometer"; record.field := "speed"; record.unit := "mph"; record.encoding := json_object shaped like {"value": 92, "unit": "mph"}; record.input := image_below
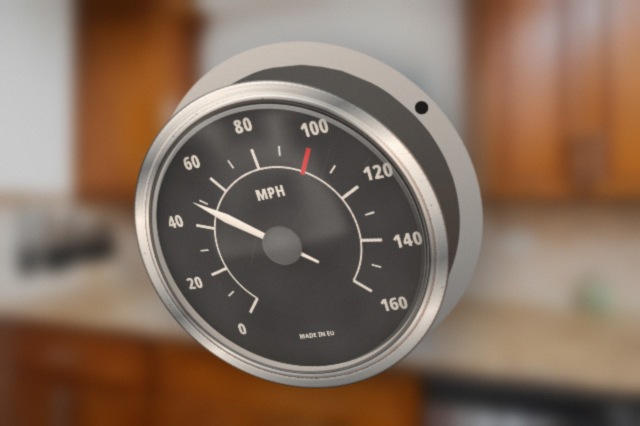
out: {"value": 50, "unit": "mph"}
